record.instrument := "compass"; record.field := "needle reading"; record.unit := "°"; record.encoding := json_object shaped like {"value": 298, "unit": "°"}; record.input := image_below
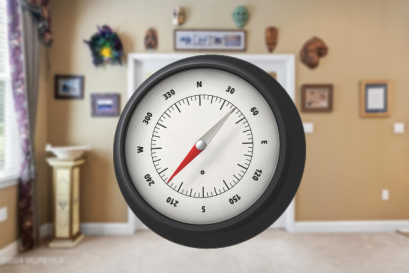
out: {"value": 225, "unit": "°"}
